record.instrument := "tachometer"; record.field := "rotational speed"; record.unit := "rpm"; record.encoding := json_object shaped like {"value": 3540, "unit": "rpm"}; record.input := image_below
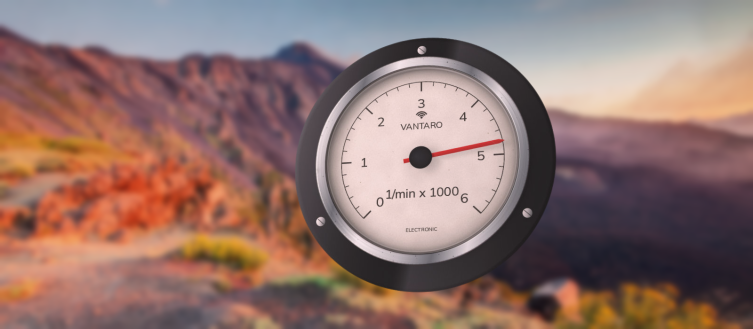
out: {"value": 4800, "unit": "rpm"}
